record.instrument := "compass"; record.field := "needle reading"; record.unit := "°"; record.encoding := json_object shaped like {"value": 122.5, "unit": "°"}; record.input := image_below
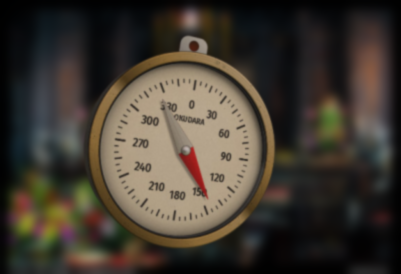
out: {"value": 145, "unit": "°"}
